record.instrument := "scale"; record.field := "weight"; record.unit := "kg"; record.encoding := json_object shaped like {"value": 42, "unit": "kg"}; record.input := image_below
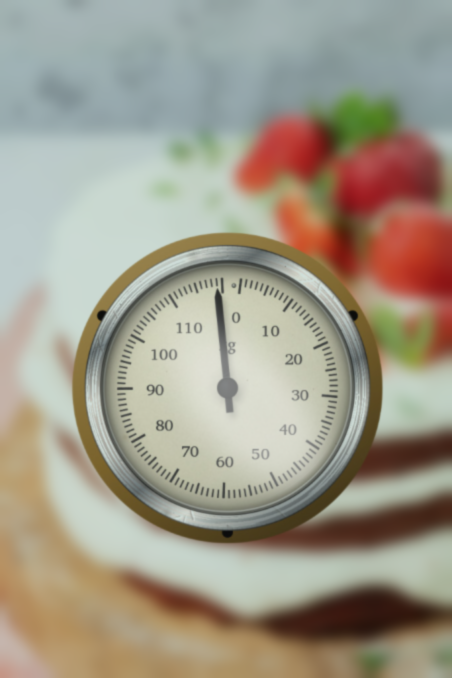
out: {"value": 119, "unit": "kg"}
